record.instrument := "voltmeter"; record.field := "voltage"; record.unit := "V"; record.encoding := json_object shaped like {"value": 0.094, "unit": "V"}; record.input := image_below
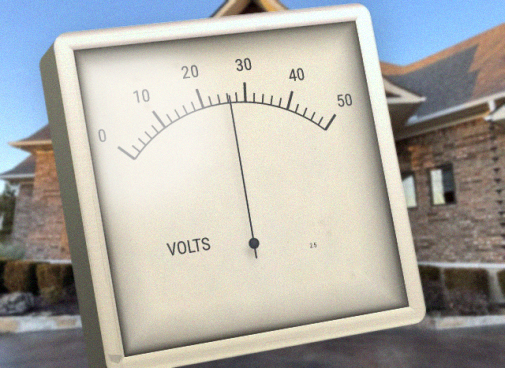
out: {"value": 26, "unit": "V"}
